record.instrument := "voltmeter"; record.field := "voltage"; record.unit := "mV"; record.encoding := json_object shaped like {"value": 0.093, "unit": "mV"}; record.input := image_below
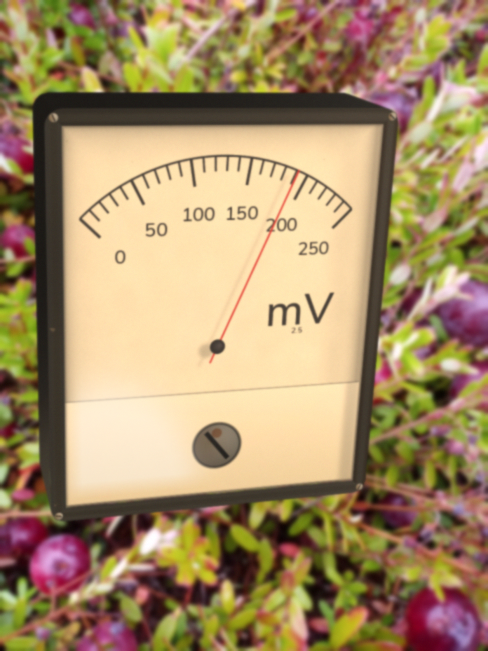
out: {"value": 190, "unit": "mV"}
